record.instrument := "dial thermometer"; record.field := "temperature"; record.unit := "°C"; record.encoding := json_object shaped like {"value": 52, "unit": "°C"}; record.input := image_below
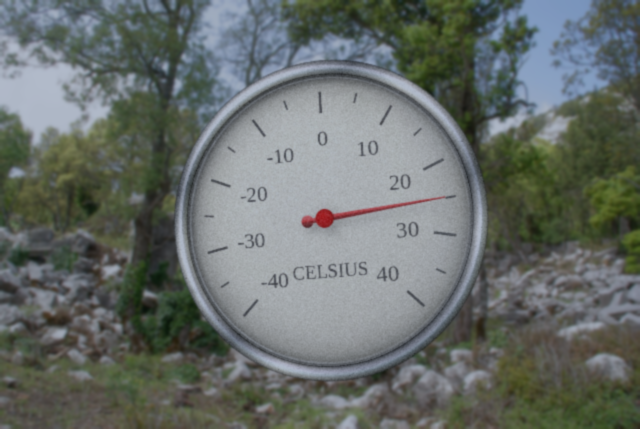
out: {"value": 25, "unit": "°C"}
